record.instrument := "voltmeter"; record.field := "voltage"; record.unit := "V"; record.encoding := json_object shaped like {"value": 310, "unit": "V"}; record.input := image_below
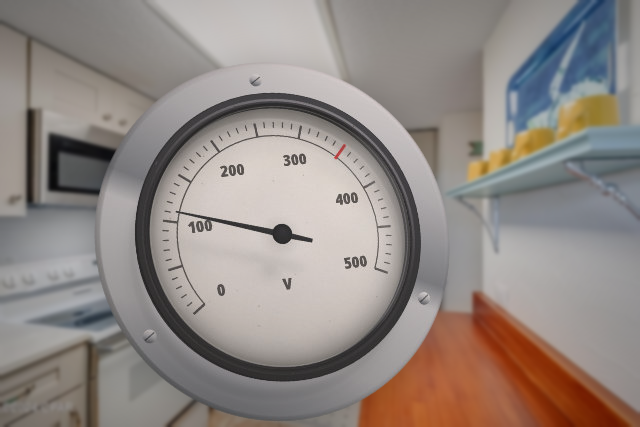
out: {"value": 110, "unit": "V"}
